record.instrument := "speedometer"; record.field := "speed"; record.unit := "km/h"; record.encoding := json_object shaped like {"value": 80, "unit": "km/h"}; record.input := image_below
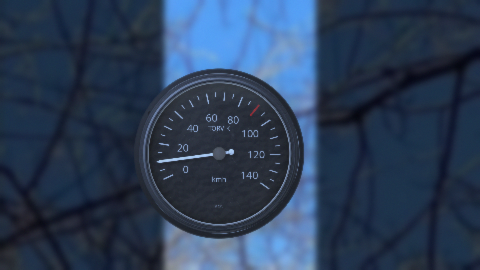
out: {"value": 10, "unit": "km/h"}
